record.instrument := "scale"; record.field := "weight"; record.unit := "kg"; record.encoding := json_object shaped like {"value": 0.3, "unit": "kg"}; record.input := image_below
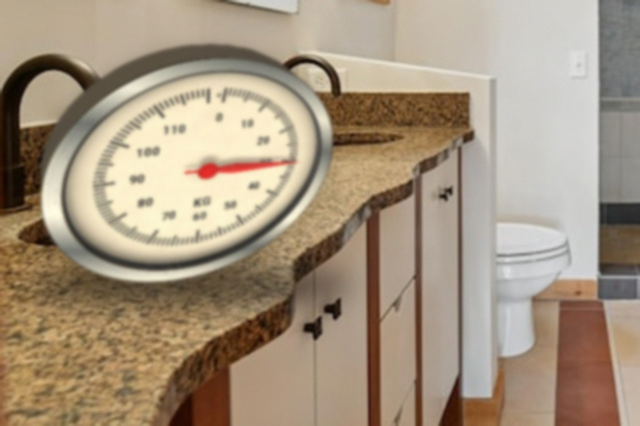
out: {"value": 30, "unit": "kg"}
